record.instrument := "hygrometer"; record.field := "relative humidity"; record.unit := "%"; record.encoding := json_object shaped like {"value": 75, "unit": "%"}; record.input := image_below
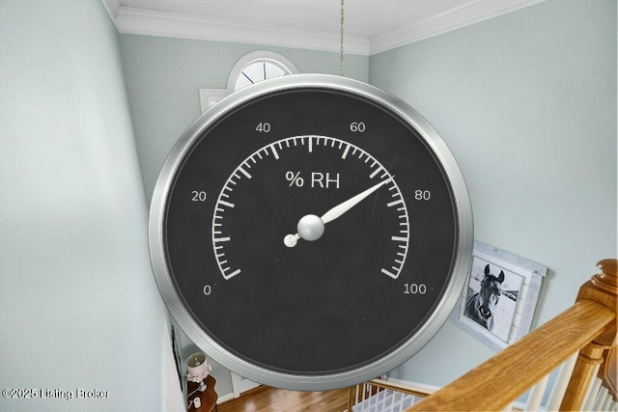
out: {"value": 74, "unit": "%"}
